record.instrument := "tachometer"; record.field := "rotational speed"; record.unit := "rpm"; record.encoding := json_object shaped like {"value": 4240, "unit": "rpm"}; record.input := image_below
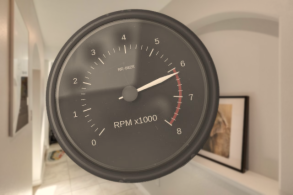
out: {"value": 6200, "unit": "rpm"}
